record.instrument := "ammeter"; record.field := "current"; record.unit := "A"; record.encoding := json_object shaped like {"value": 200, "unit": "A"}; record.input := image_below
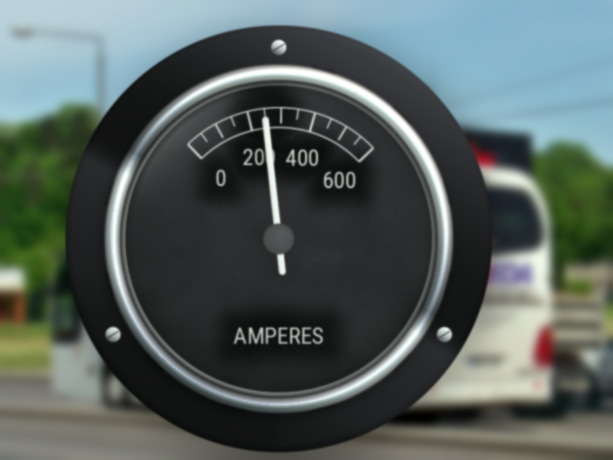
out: {"value": 250, "unit": "A"}
